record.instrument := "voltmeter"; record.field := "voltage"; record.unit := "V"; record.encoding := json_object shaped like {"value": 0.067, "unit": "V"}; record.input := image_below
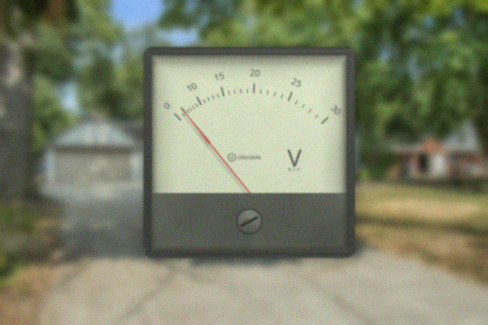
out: {"value": 5, "unit": "V"}
